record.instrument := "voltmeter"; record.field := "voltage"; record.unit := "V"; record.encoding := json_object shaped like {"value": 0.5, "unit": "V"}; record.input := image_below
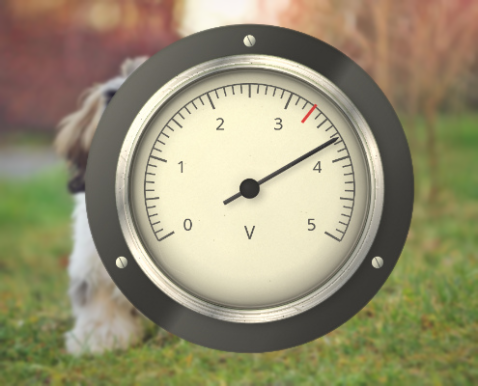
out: {"value": 3.75, "unit": "V"}
